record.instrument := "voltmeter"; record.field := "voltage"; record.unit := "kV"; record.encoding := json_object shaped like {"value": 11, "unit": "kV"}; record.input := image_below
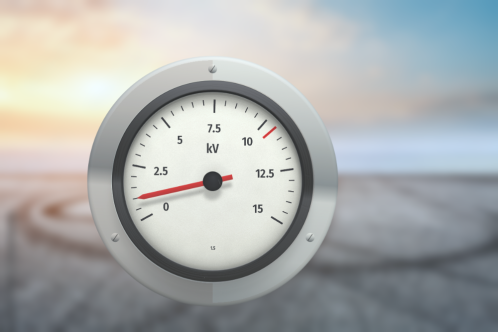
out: {"value": 1, "unit": "kV"}
